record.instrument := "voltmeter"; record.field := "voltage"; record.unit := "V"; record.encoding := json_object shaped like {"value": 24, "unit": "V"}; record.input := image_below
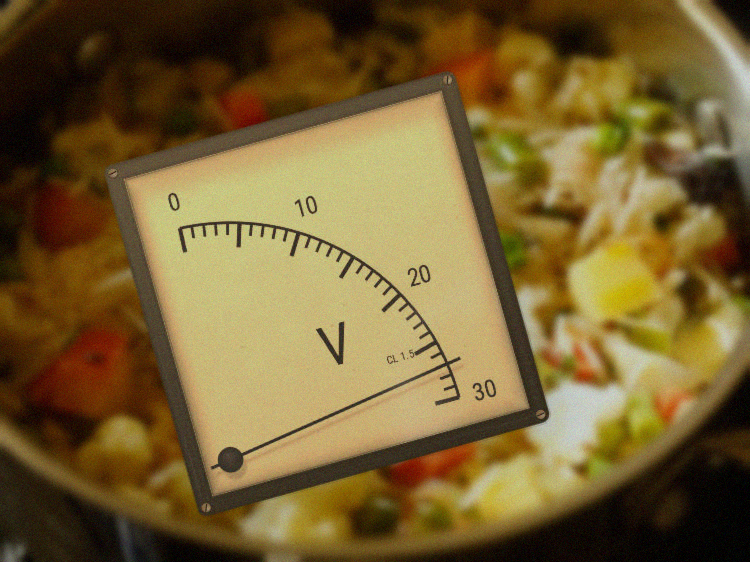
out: {"value": 27, "unit": "V"}
